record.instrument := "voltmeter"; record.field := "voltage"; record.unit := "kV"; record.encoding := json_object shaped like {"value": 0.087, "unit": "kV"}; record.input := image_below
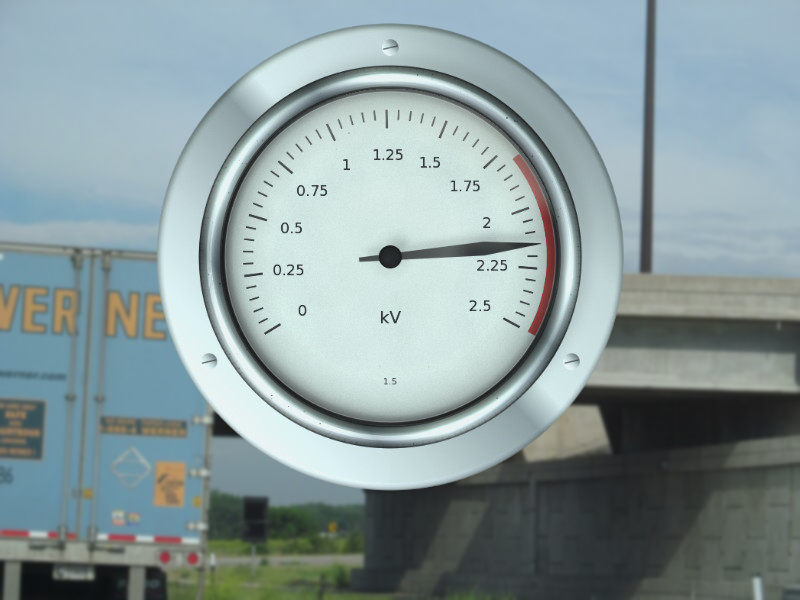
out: {"value": 2.15, "unit": "kV"}
